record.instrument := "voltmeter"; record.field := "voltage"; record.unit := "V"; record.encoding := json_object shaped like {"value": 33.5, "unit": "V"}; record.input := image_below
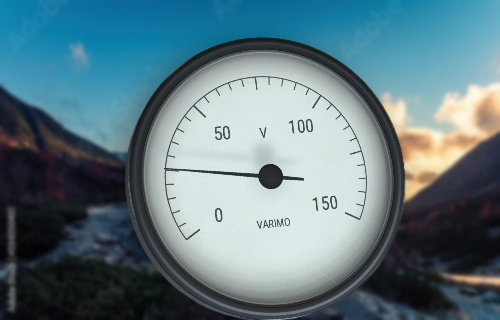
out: {"value": 25, "unit": "V"}
